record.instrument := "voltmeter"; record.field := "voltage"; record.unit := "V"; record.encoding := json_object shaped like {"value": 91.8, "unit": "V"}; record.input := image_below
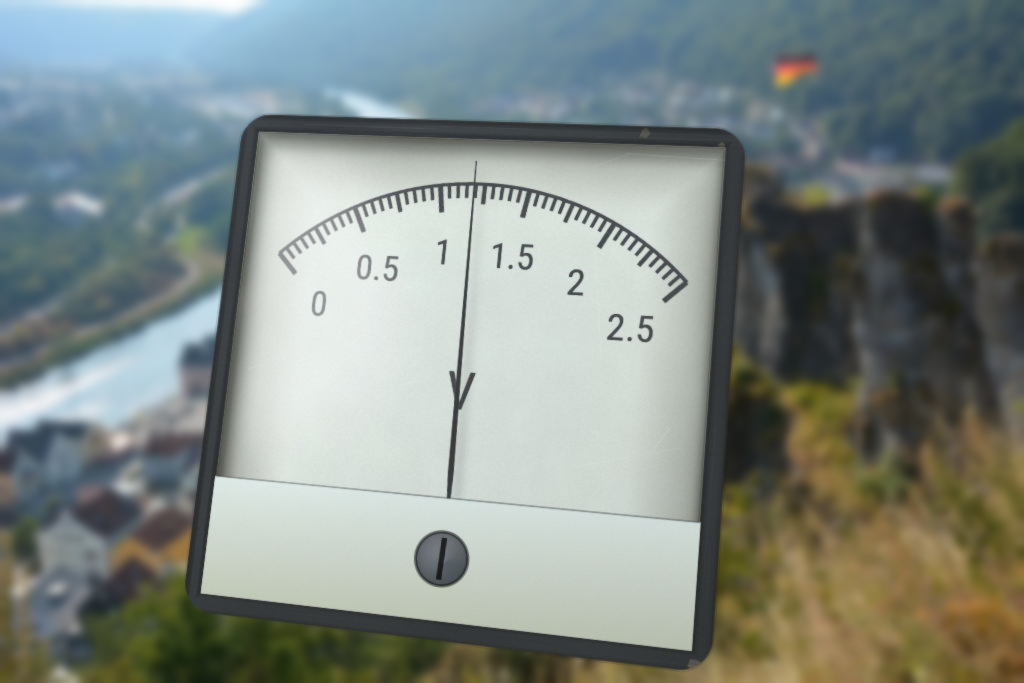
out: {"value": 1.2, "unit": "V"}
